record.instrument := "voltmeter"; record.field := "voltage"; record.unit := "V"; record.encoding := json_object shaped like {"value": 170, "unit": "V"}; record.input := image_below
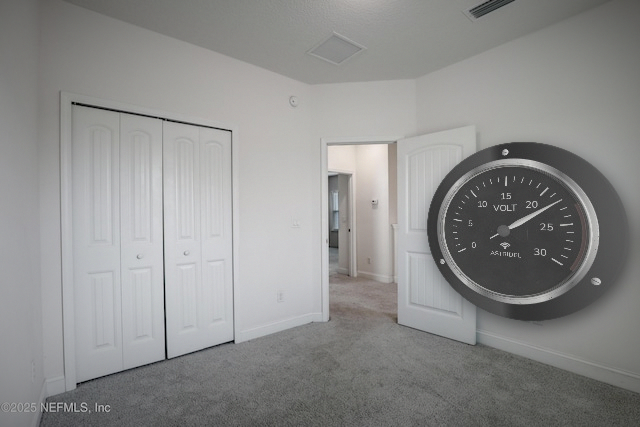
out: {"value": 22, "unit": "V"}
